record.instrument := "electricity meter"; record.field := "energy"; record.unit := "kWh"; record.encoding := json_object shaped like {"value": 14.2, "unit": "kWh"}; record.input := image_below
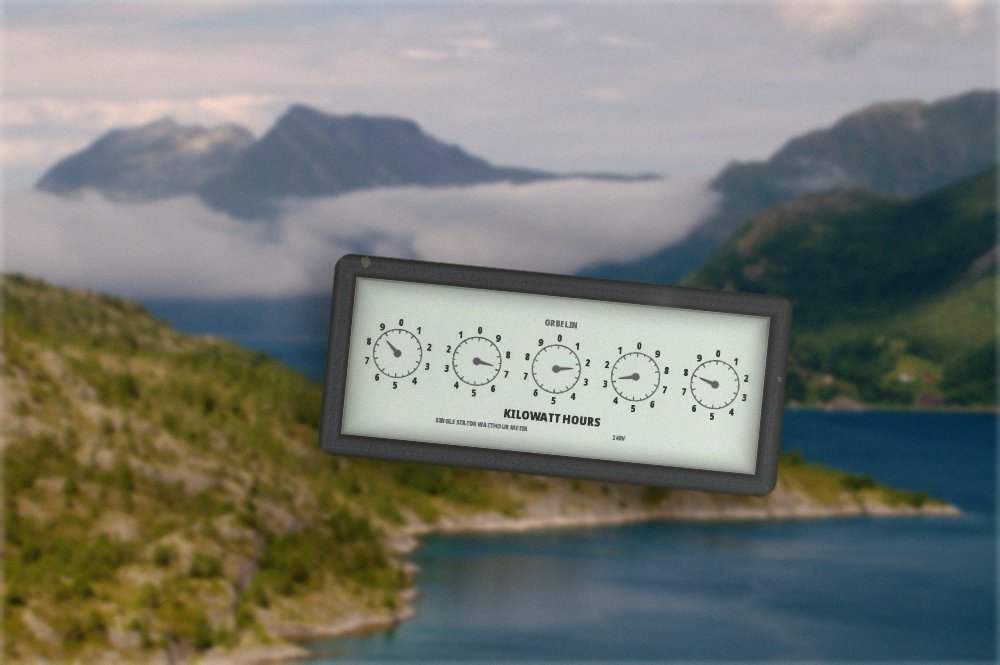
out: {"value": 87228, "unit": "kWh"}
